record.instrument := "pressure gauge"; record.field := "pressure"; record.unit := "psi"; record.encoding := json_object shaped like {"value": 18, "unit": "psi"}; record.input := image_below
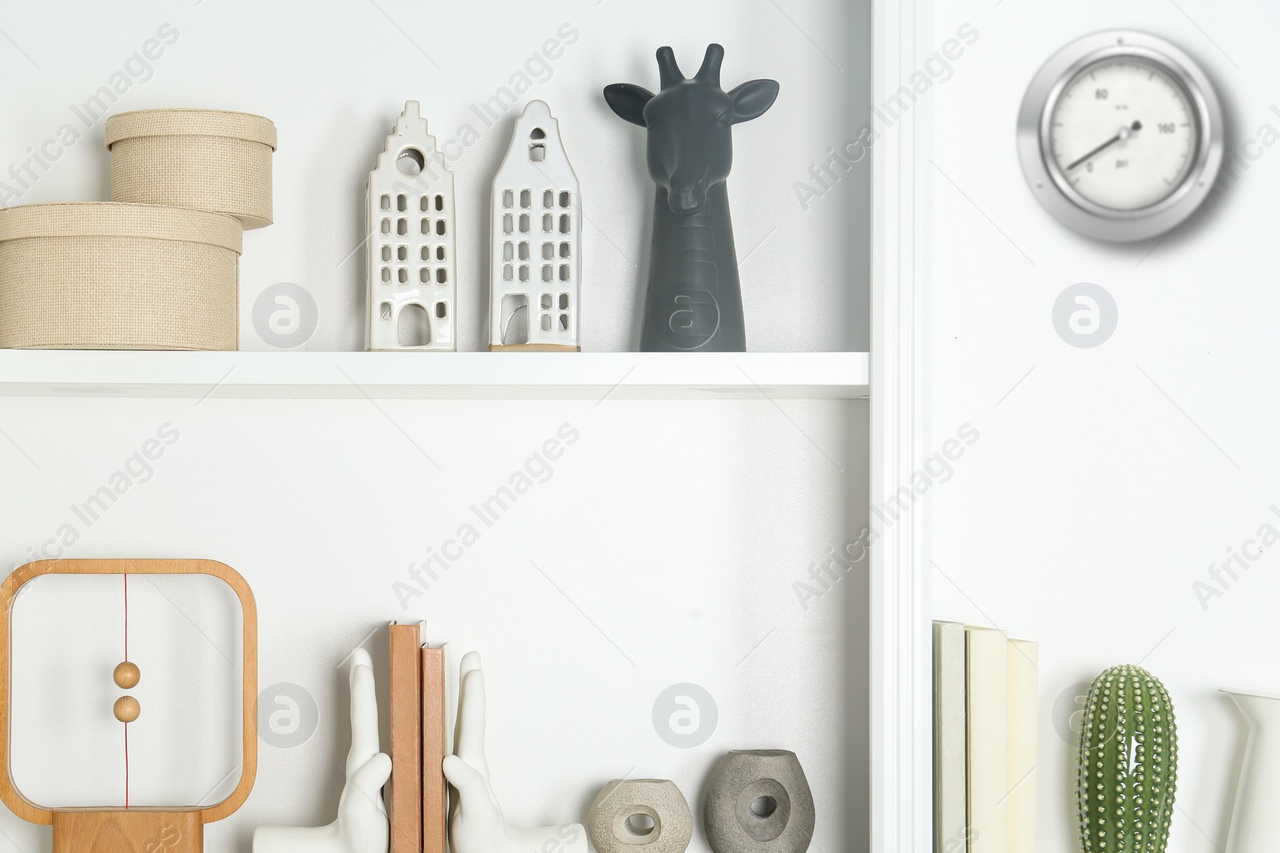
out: {"value": 10, "unit": "psi"}
